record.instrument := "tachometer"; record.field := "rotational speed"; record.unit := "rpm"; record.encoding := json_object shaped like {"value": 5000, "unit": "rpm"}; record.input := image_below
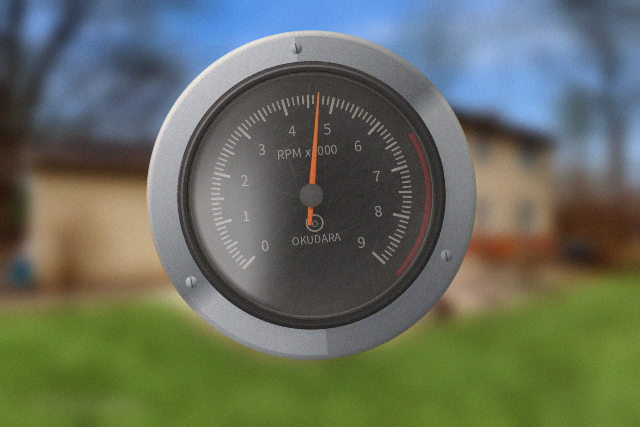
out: {"value": 4700, "unit": "rpm"}
